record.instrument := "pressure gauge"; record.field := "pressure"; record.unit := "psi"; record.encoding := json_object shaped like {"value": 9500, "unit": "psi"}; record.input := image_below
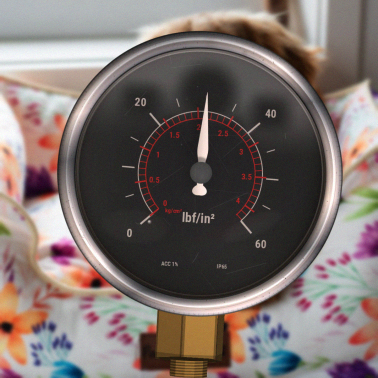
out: {"value": 30, "unit": "psi"}
